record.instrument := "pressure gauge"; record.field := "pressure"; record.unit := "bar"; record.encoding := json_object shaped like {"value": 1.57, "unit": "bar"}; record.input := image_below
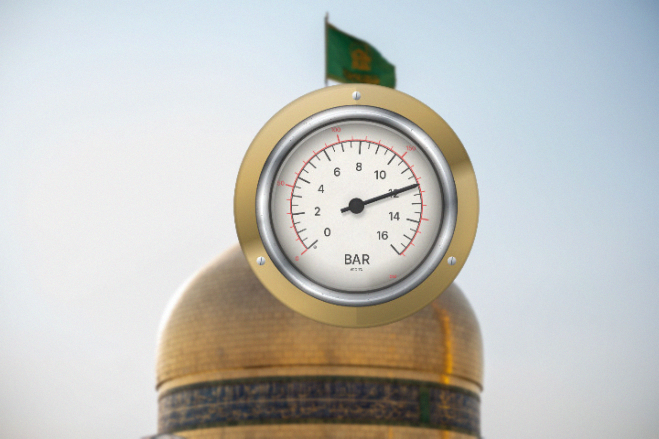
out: {"value": 12, "unit": "bar"}
